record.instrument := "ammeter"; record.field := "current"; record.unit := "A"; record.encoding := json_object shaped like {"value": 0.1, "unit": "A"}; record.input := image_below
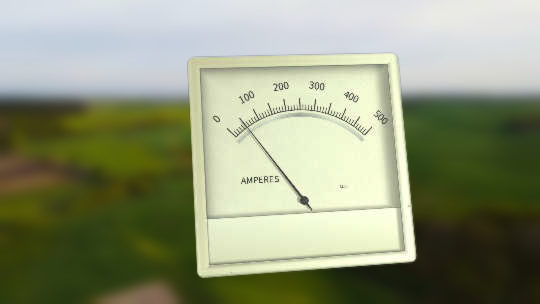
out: {"value": 50, "unit": "A"}
